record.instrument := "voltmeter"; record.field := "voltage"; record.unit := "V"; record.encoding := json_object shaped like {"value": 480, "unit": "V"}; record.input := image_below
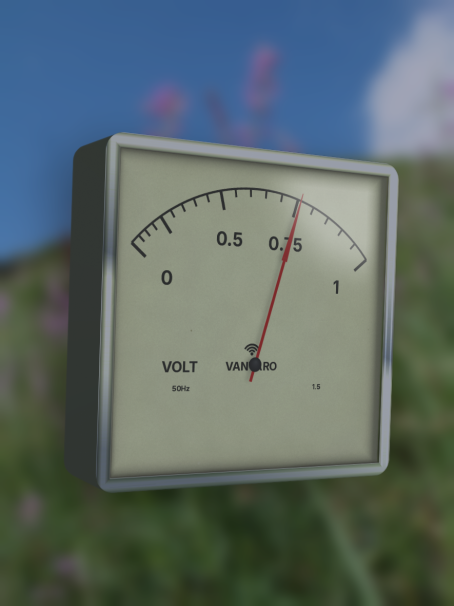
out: {"value": 0.75, "unit": "V"}
